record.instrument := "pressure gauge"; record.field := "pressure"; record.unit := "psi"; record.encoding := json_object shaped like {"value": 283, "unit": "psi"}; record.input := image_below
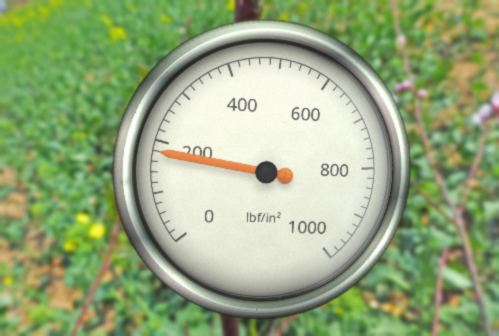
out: {"value": 180, "unit": "psi"}
